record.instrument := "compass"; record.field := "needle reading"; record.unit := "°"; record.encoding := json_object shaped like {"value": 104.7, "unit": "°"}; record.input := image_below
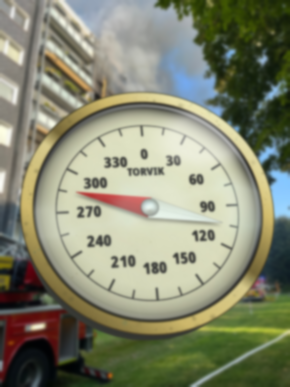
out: {"value": 285, "unit": "°"}
